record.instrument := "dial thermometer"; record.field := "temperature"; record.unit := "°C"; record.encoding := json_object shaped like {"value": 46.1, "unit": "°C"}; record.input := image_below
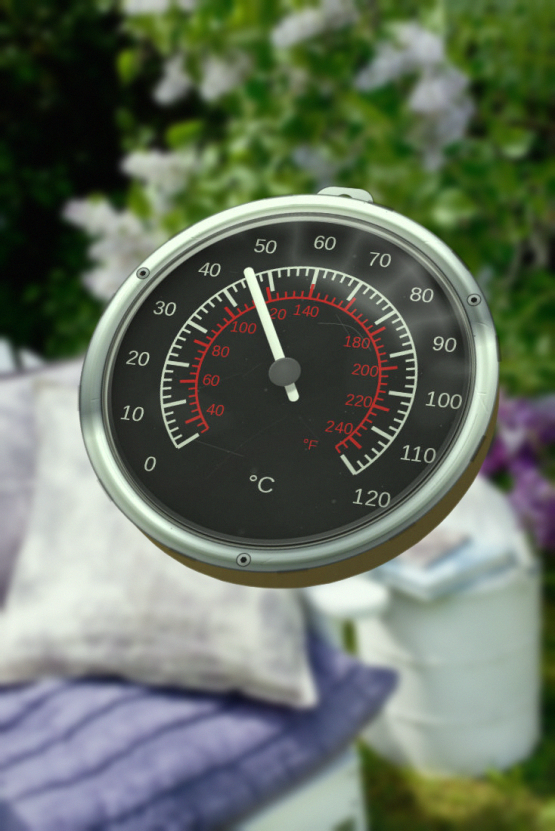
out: {"value": 46, "unit": "°C"}
